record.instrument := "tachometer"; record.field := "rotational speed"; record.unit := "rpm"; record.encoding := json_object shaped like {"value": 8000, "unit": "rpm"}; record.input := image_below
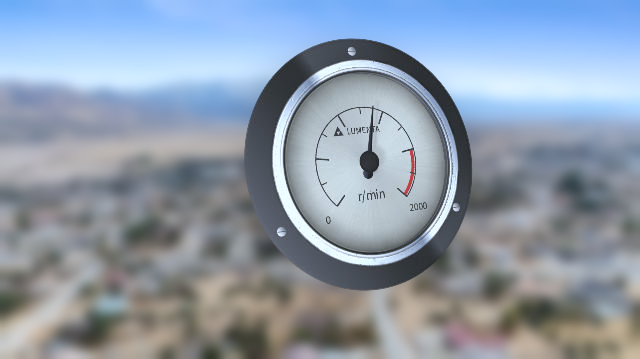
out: {"value": 1100, "unit": "rpm"}
